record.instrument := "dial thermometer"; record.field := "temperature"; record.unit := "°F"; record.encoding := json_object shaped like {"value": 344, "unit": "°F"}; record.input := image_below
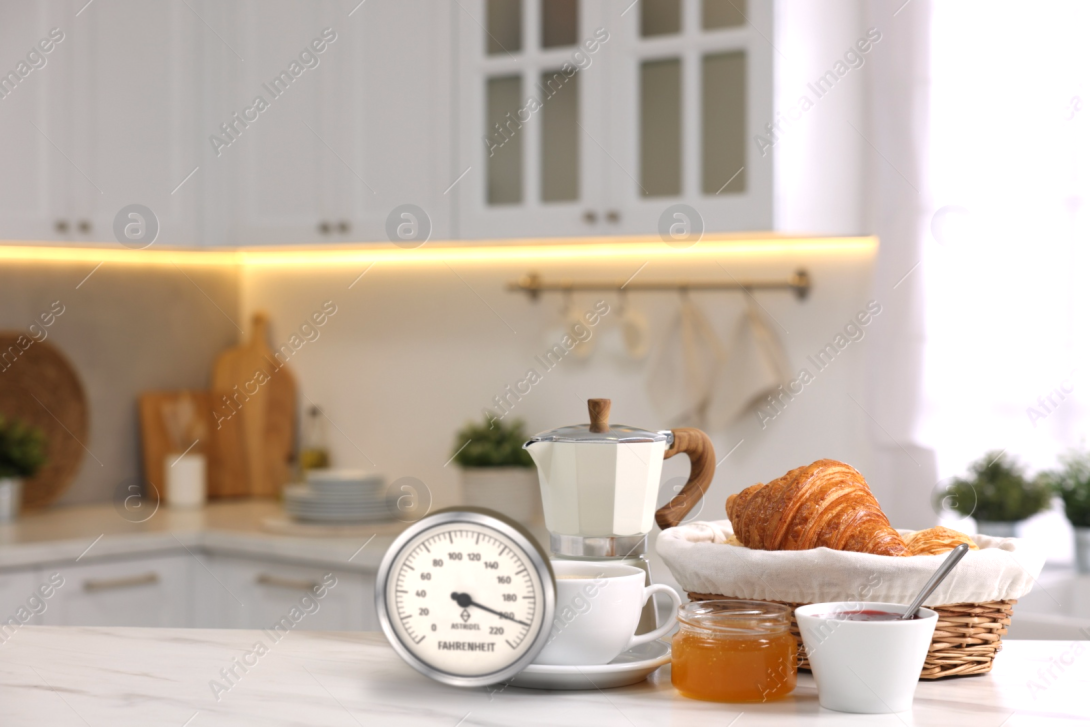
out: {"value": 200, "unit": "°F"}
